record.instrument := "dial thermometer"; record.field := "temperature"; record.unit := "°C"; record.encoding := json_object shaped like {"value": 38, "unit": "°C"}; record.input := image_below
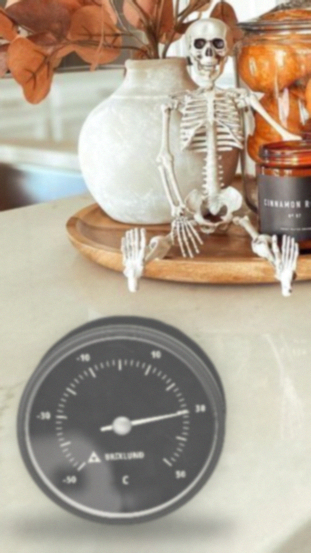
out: {"value": 30, "unit": "°C"}
